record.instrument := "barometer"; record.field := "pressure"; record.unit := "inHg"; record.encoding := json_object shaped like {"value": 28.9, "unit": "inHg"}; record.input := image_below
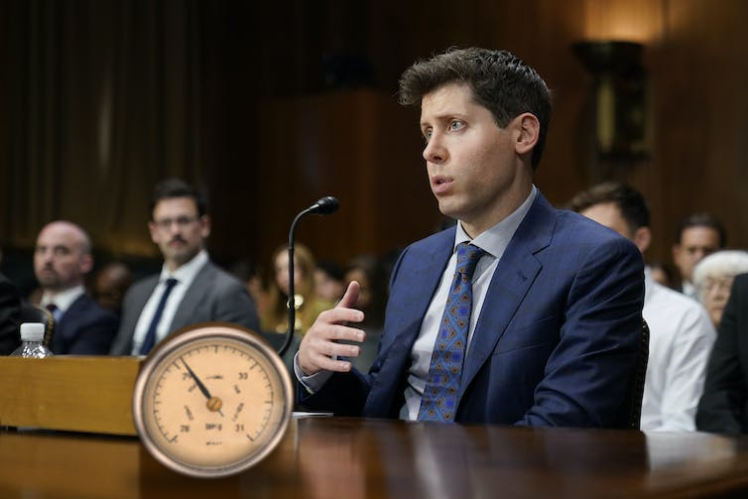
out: {"value": 29.1, "unit": "inHg"}
